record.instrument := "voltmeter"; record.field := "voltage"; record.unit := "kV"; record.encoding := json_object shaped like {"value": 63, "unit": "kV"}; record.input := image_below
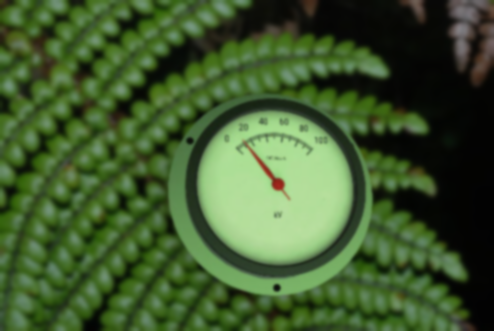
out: {"value": 10, "unit": "kV"}
